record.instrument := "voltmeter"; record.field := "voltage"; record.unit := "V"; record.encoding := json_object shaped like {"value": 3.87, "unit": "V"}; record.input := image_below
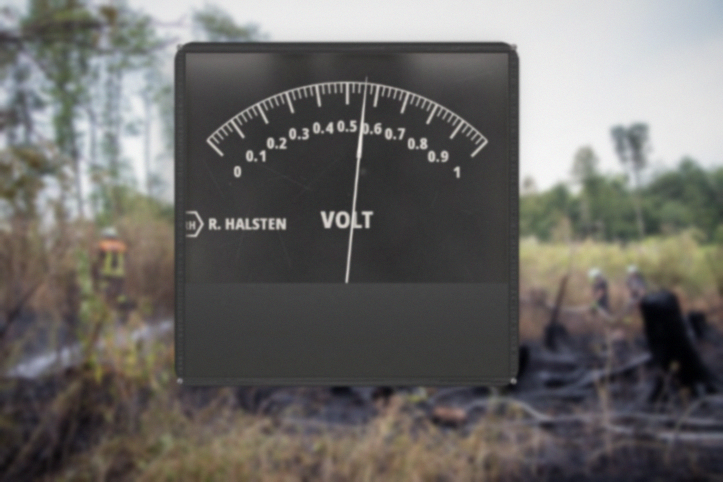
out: {"value": 0.56, "unit": "V"}
